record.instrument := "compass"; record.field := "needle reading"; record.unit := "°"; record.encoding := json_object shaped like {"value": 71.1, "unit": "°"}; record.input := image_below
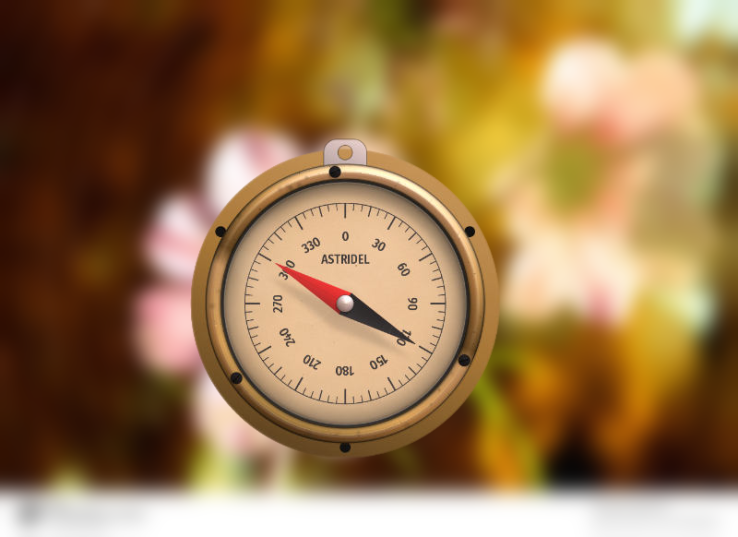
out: {"value": 300, "unit": "°"}
